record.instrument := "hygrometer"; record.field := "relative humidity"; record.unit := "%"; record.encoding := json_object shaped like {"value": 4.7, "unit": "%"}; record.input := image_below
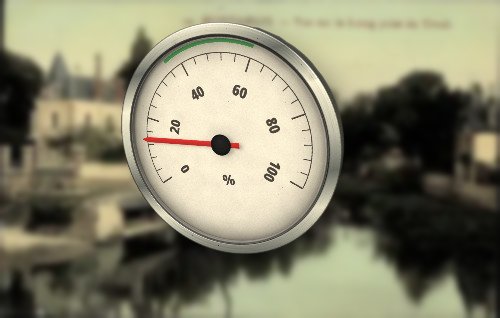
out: {"value": 14, "unit": "%"}
